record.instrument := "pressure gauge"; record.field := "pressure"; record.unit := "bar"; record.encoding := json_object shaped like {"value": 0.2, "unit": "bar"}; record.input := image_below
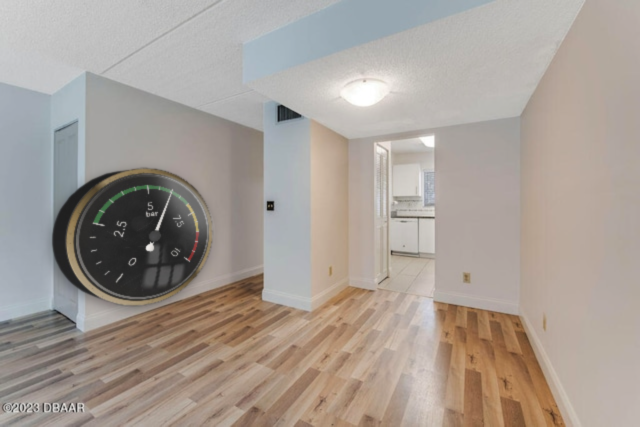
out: {"value": 6, "unit": "bar"}
